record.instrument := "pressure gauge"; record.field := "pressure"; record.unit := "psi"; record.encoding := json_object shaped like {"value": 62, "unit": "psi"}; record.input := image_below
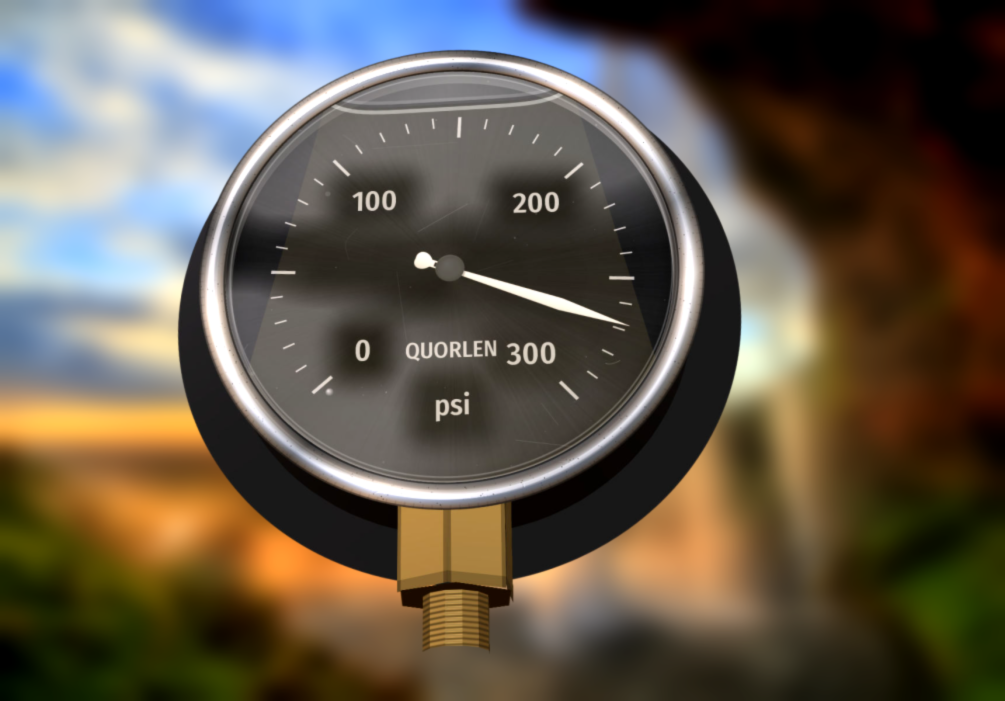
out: {"value": 270, "unit": "psi"}
